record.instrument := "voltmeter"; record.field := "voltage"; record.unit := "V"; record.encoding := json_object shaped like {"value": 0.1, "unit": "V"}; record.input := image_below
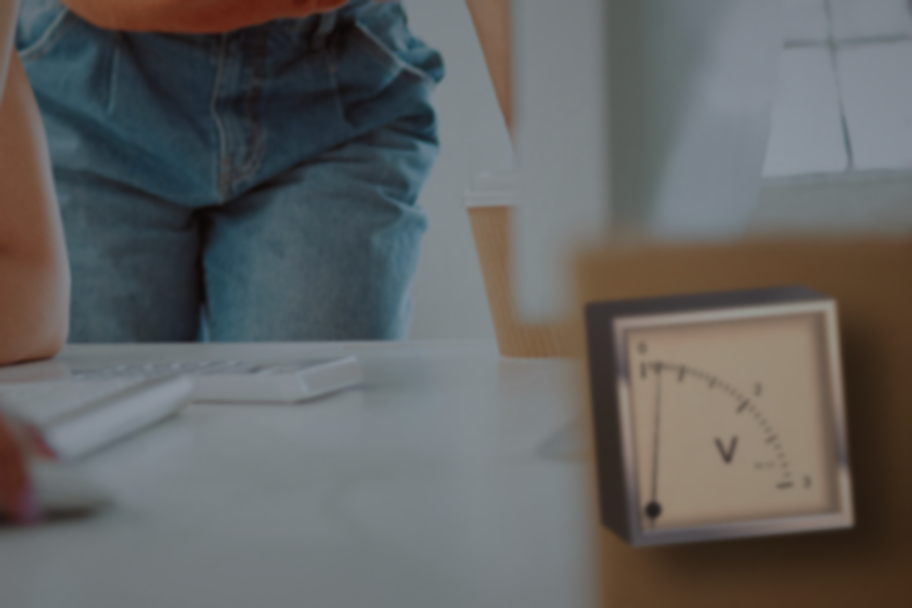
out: {"value": 0.5, "unit": "V"}
